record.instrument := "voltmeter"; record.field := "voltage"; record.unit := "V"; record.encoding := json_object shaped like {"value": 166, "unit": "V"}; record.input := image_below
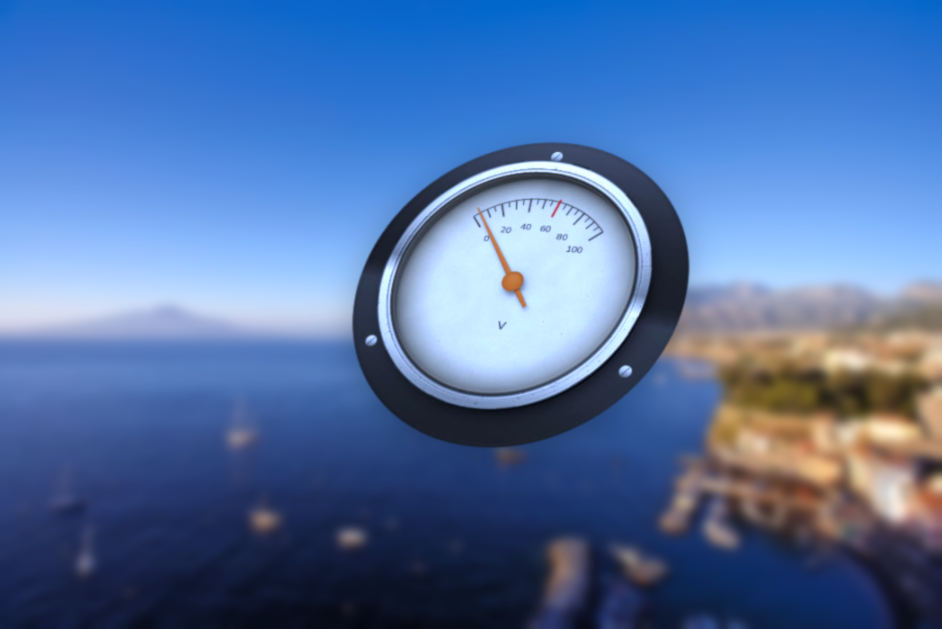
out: {"value": 5, "unit": "V"}
